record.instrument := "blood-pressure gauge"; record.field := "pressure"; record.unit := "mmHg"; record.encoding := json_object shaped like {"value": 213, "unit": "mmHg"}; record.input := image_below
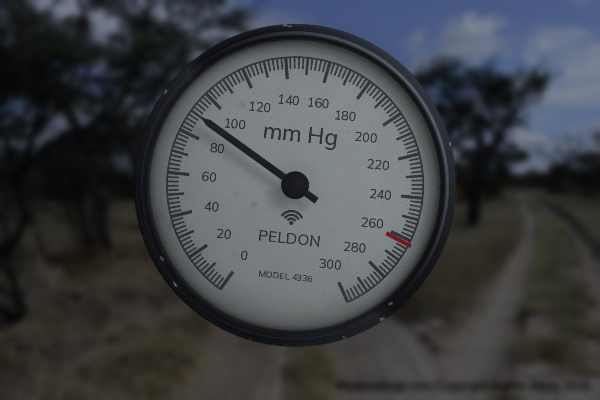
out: {"value": 90, "unit": "mmHg"}
